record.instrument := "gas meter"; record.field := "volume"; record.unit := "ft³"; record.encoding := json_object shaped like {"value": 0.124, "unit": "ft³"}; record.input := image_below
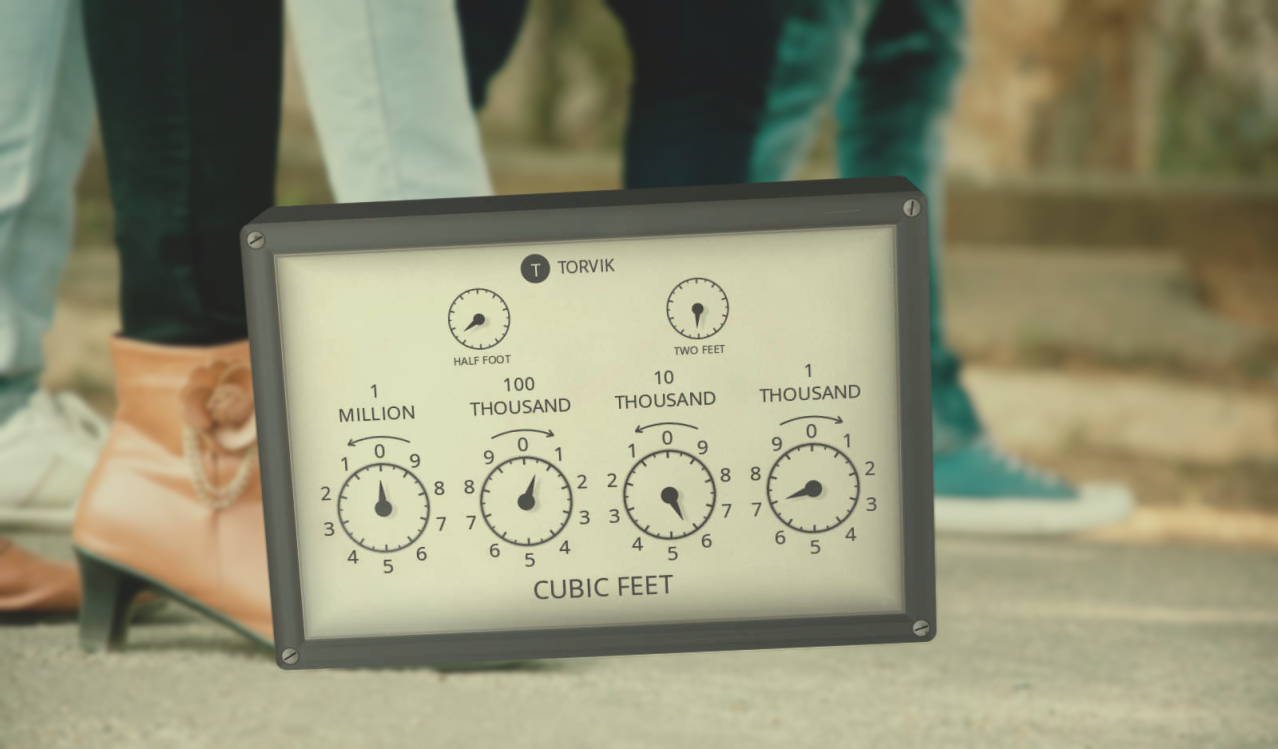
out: {"value": 5700, "unit": "ft³"}
